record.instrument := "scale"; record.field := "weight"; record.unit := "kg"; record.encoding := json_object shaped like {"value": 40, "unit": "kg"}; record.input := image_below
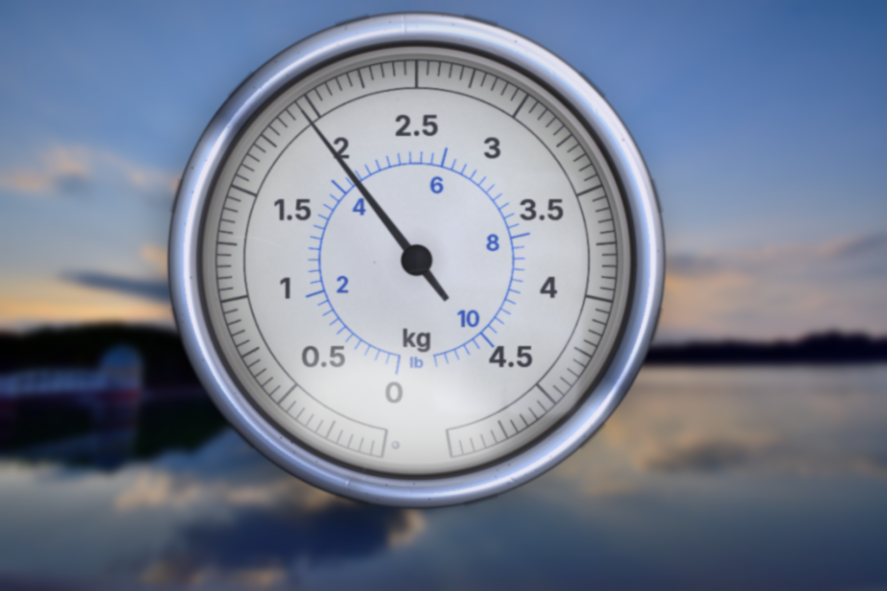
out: {"value": 1.95, "unit": "kg"}
